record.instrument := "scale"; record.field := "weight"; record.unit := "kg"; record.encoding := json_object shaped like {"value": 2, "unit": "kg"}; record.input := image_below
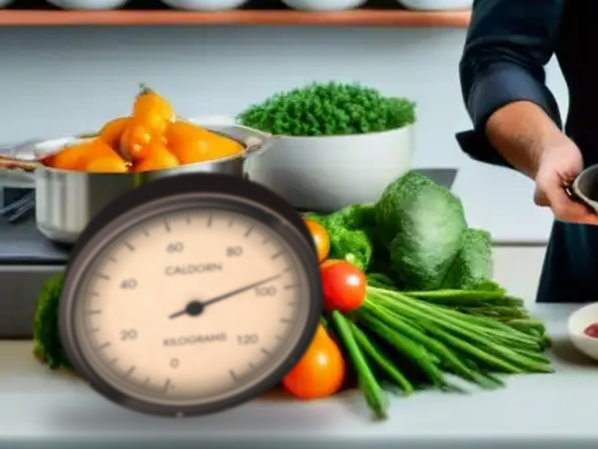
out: {"value": 95, "unit": "kg"}
